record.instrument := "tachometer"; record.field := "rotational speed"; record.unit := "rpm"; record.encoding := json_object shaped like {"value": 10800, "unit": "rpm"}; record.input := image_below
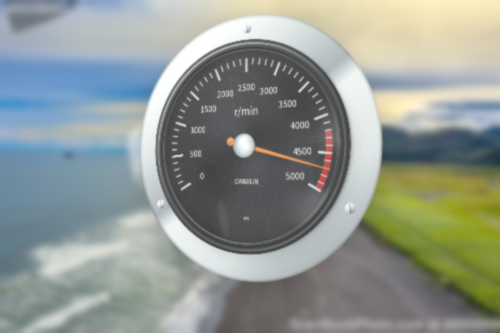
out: {"value": 4700, "unit": "rpm"}
